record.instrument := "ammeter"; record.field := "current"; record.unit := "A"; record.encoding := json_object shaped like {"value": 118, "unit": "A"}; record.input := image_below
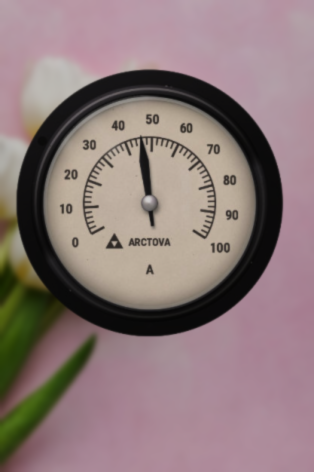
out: {"value": 46, "unit": "A"}
